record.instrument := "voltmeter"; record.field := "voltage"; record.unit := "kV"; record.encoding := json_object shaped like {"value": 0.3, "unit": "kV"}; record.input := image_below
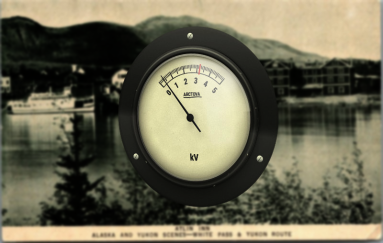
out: {"value": 0.5, "unit": "kV"}
